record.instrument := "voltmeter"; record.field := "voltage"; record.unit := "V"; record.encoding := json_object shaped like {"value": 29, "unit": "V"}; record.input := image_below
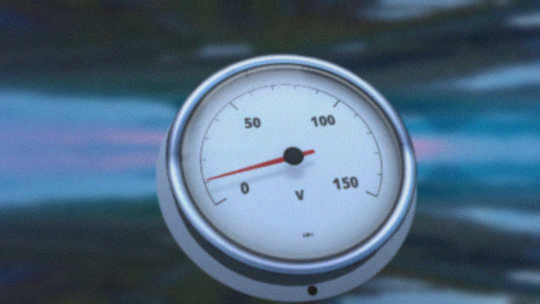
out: {"value": 10, "unit": "V"}
